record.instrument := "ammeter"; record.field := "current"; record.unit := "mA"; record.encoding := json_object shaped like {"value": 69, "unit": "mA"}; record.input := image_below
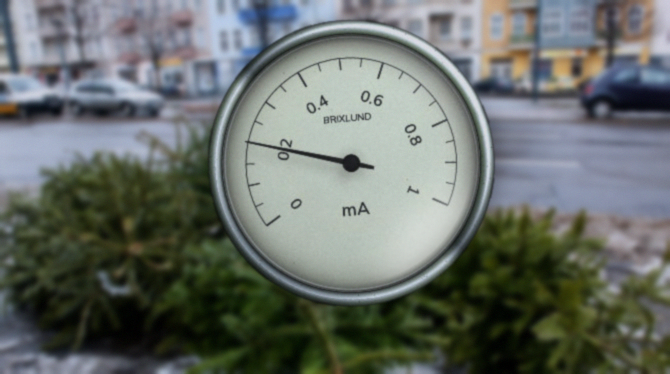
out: {"value": 0.2, "unit": "mA"}
